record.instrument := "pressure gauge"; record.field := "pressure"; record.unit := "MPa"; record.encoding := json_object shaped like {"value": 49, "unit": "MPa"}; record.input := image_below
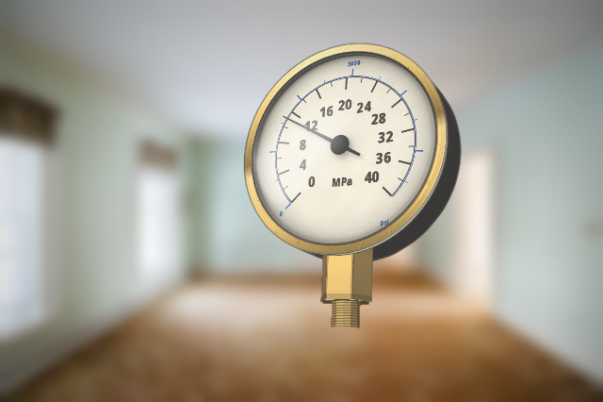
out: {"value": 11, "unit": "MPa"}
